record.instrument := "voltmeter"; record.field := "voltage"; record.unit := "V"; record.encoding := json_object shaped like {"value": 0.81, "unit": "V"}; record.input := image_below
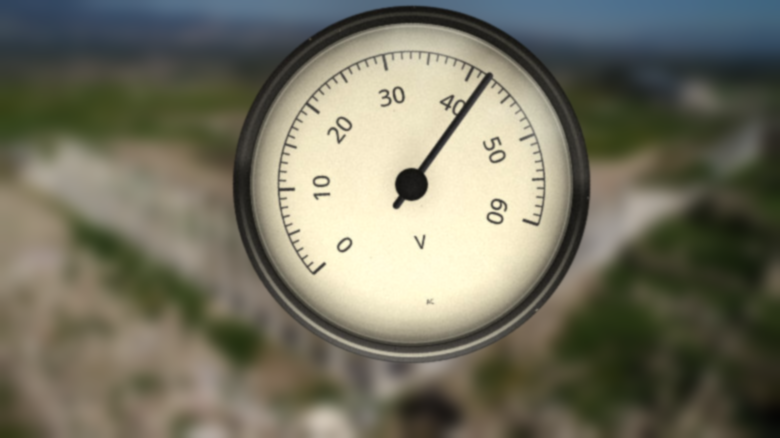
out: {"value": 42, "unit": "V"}
